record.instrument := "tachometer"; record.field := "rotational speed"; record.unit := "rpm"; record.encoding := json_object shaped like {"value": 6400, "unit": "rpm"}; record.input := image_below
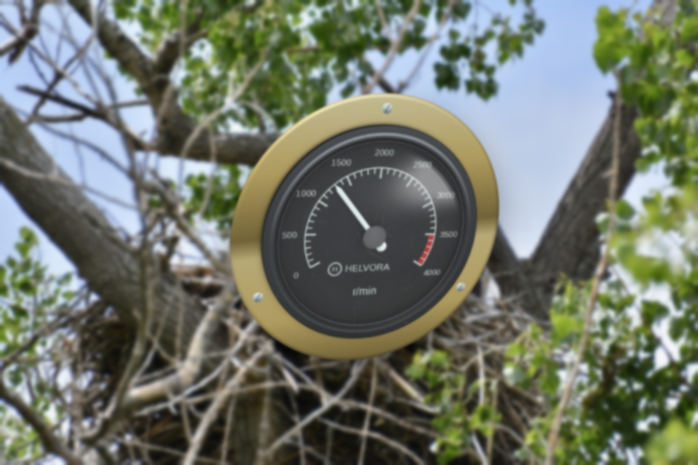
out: {"value": 1300, "unit": "rpm"}
